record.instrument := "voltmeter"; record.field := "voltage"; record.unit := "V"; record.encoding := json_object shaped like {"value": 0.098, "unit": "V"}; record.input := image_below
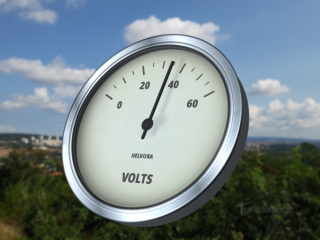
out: {"value": 35, "unit": "V"}
